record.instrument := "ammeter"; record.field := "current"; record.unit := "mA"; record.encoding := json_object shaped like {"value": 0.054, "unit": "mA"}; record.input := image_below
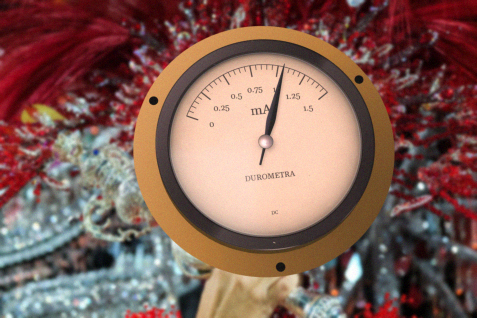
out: {"value": 1.05, "unit": "mA"}
